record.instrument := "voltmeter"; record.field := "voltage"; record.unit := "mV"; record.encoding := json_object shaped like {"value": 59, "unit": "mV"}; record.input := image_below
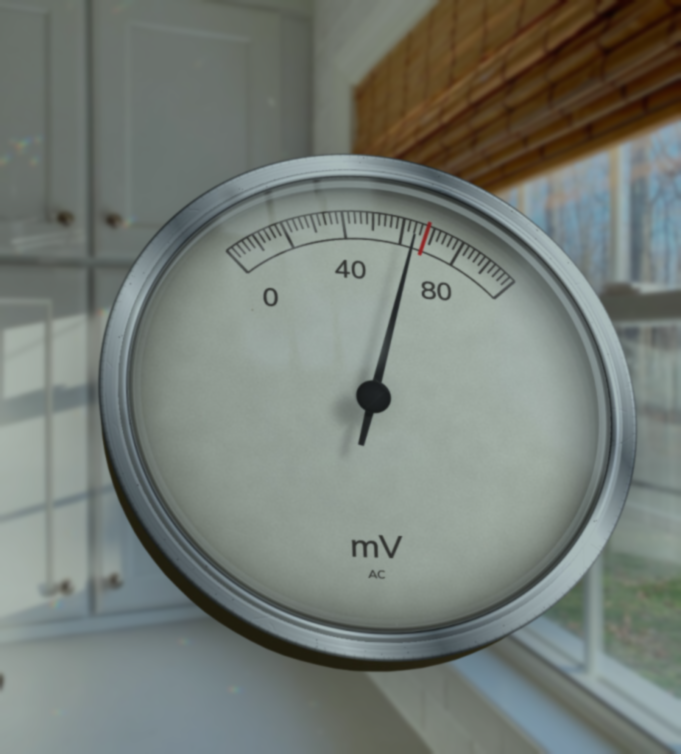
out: {"value": 64, "unit": "mV"}
